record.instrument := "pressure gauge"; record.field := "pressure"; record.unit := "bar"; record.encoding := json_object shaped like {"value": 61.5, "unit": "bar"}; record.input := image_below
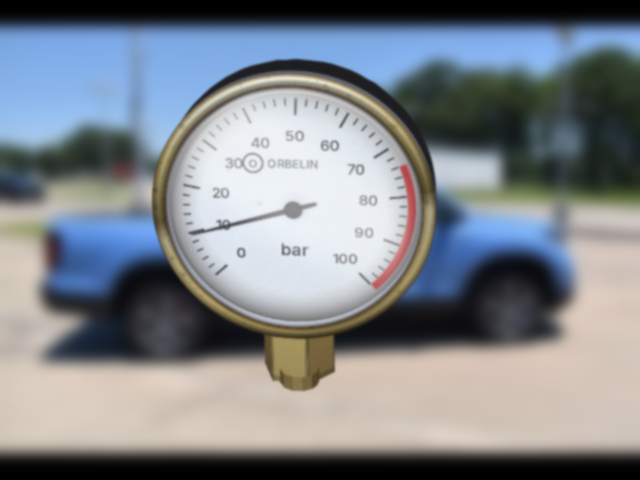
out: {"value": 10, "unit": "bar"}
